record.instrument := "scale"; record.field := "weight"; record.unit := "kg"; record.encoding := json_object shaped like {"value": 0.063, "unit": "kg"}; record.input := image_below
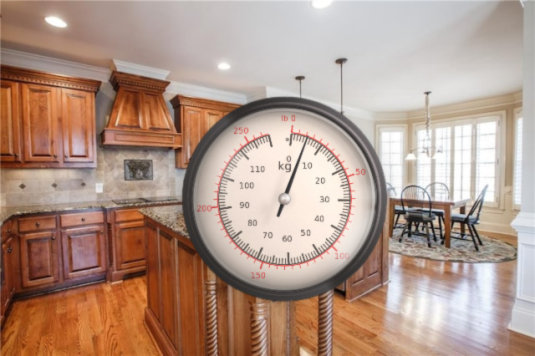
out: {"value": 5, "unit": "kg"}
